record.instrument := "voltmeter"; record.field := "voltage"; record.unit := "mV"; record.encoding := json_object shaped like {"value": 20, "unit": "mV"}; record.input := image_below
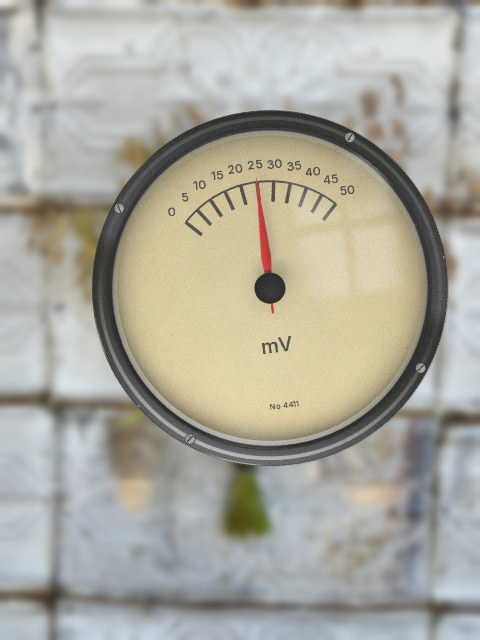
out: {"value": 25, "unit": "mV"}
